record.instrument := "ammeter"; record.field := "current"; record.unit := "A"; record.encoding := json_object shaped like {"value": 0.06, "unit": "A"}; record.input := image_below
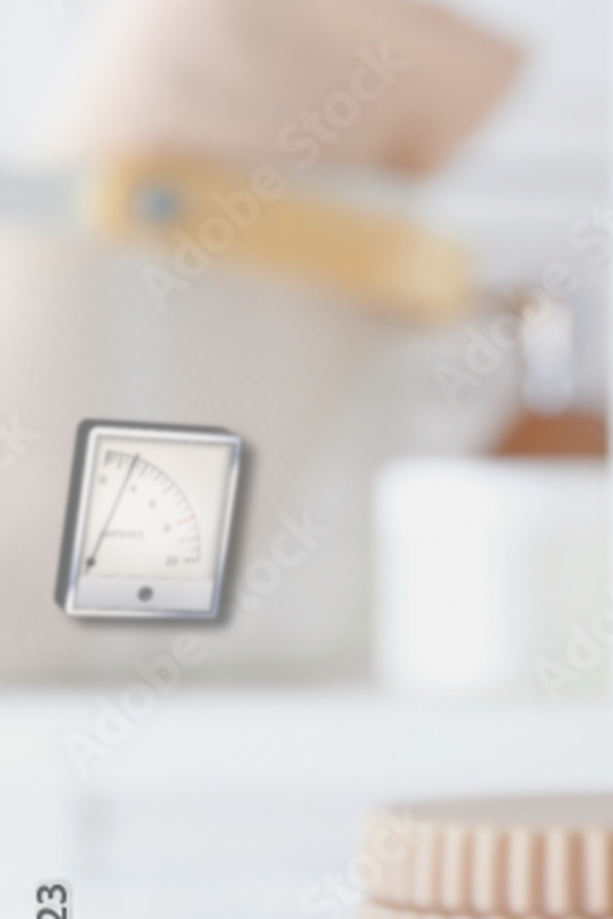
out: {"value": 3, "unit": "A"}
